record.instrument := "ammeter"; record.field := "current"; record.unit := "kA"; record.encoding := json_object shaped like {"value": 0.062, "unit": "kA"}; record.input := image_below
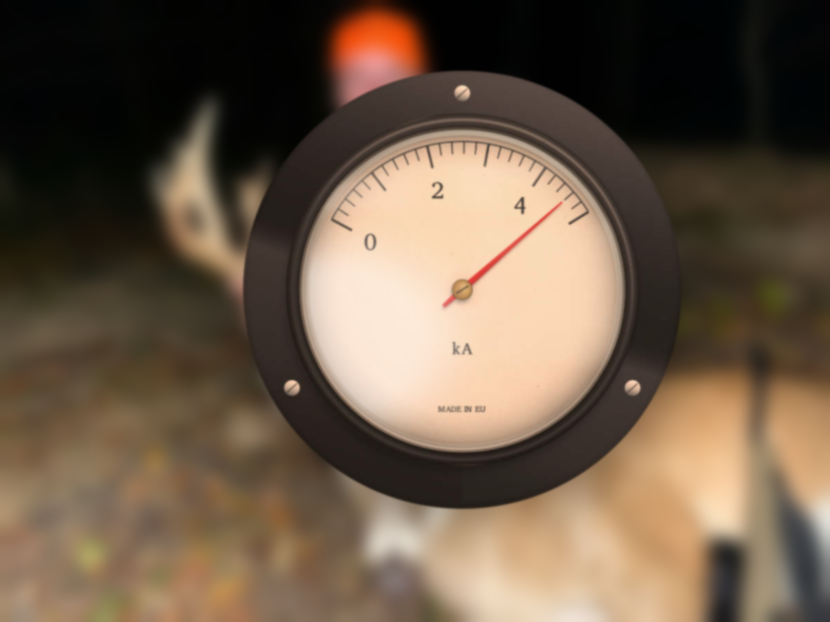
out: {"value": 4.6, "unit": "kA"}
